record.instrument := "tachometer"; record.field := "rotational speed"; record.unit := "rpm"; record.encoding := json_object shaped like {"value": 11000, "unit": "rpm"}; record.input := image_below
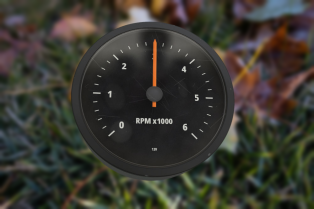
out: {"value": 3000, "unit": "rpm"}
